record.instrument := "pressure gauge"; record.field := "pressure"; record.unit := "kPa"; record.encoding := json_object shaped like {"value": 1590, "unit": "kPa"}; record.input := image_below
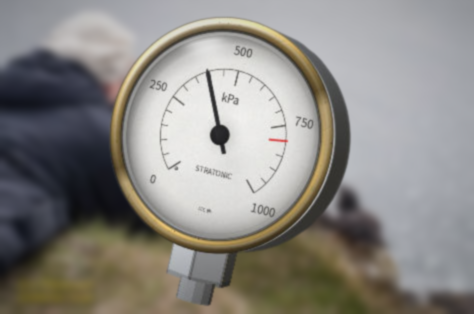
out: {"value": 400, "unit": "kPa"}
